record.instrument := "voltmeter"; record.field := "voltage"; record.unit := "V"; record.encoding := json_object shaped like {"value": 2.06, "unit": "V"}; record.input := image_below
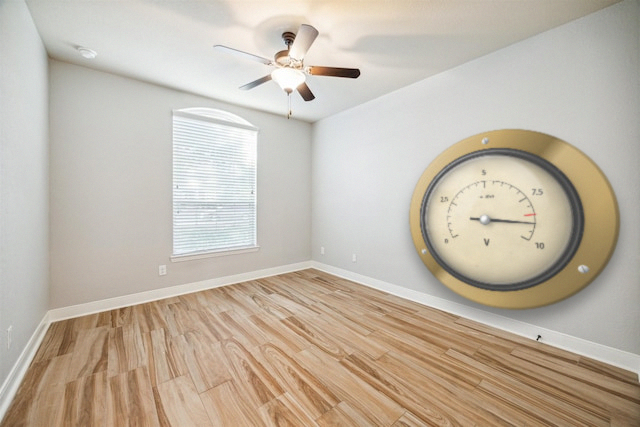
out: {"value": 9, "unit": "V"}
